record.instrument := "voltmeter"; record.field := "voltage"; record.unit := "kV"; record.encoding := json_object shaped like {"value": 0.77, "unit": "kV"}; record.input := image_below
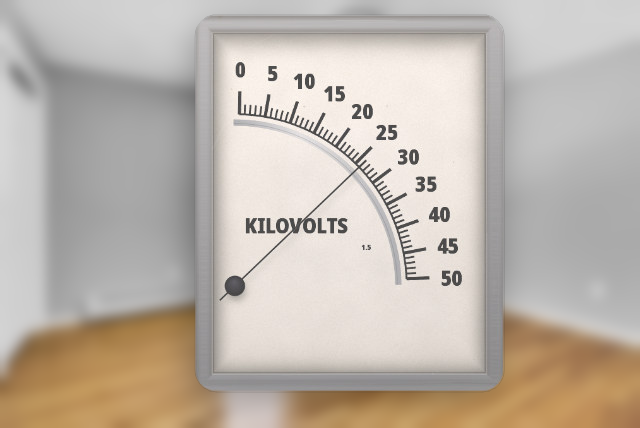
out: {"value": 26, "unit": "kV"}
